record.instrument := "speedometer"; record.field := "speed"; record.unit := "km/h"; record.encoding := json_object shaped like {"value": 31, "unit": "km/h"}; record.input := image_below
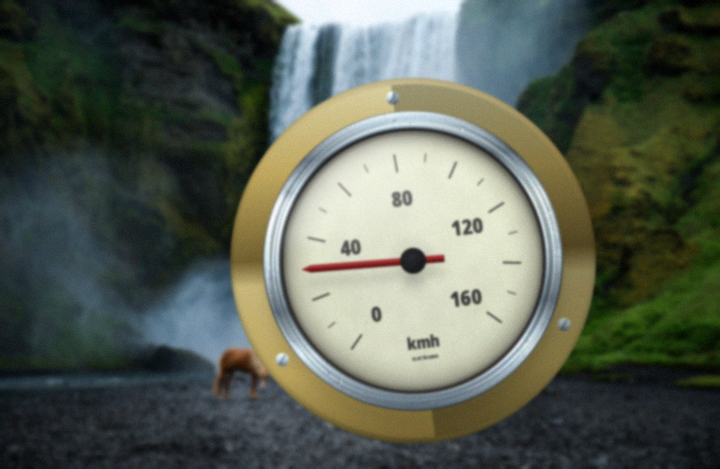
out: {"value": 30, "unit": "km/h"}
